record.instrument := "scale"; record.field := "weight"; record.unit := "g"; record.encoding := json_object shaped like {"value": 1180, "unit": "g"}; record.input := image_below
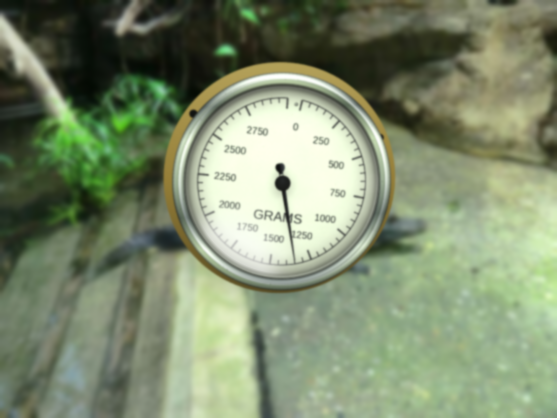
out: {"value": 1350, "unit": "g"}
